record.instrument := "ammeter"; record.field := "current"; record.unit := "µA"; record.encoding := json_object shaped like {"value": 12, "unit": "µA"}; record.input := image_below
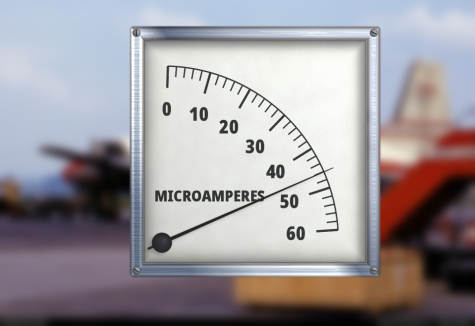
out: {"value": 46, "unit": "µA"}
